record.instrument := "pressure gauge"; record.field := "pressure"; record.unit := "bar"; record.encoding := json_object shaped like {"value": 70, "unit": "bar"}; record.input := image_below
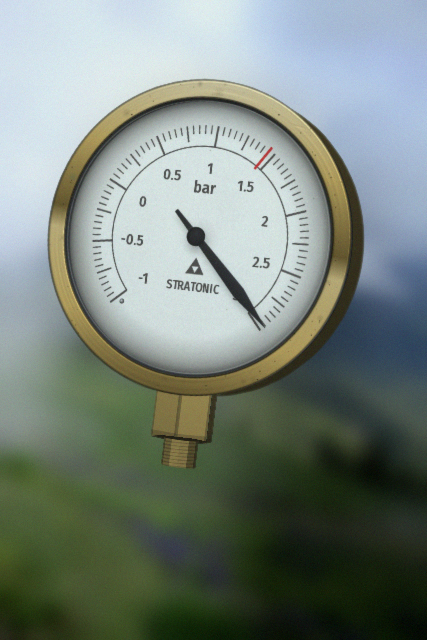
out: {"value": 2.95, "unit": "bar"}
